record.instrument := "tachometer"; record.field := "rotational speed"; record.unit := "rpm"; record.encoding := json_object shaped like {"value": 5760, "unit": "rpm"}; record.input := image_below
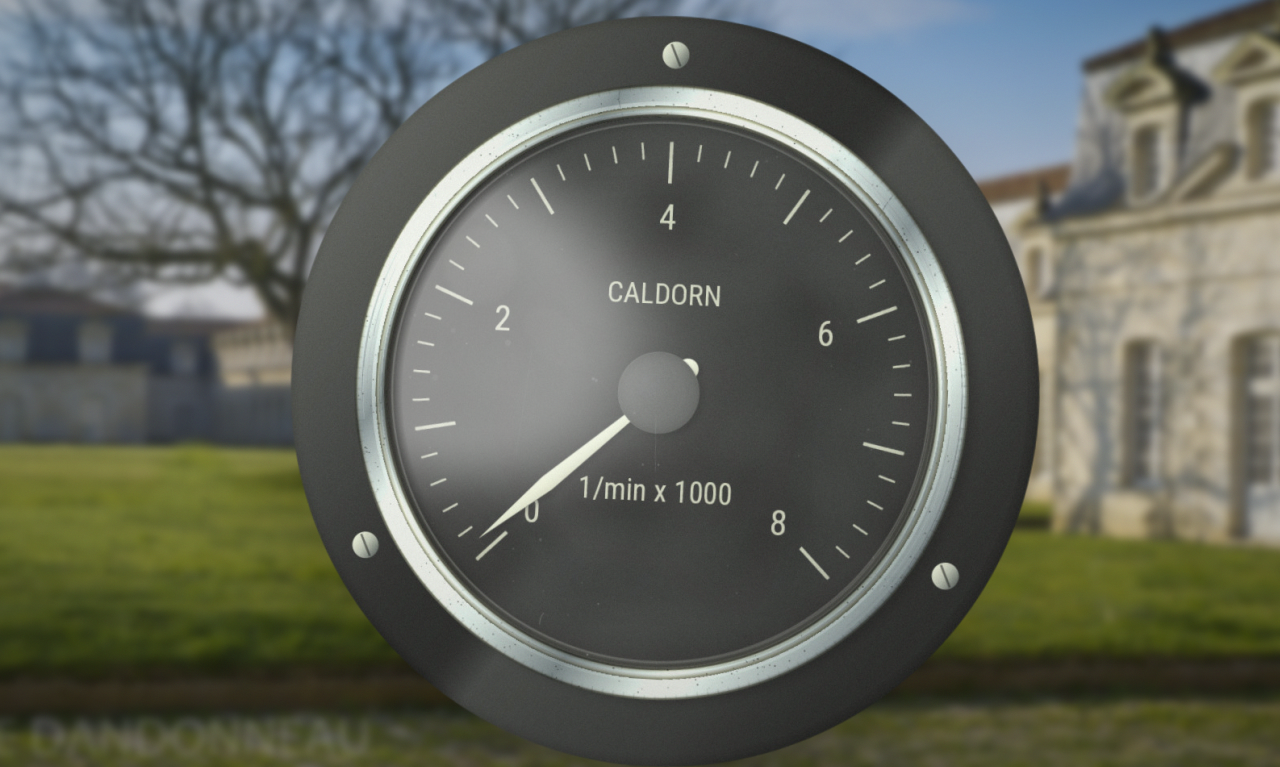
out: {"value": 100, "unit": "rpm"}
